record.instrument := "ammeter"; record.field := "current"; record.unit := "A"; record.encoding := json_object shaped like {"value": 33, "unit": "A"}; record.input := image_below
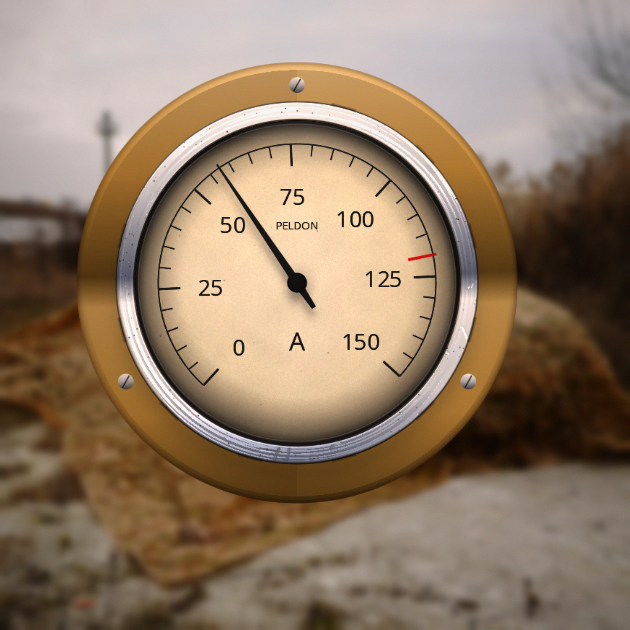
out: {"value": 57.5, "unit": "A"}
